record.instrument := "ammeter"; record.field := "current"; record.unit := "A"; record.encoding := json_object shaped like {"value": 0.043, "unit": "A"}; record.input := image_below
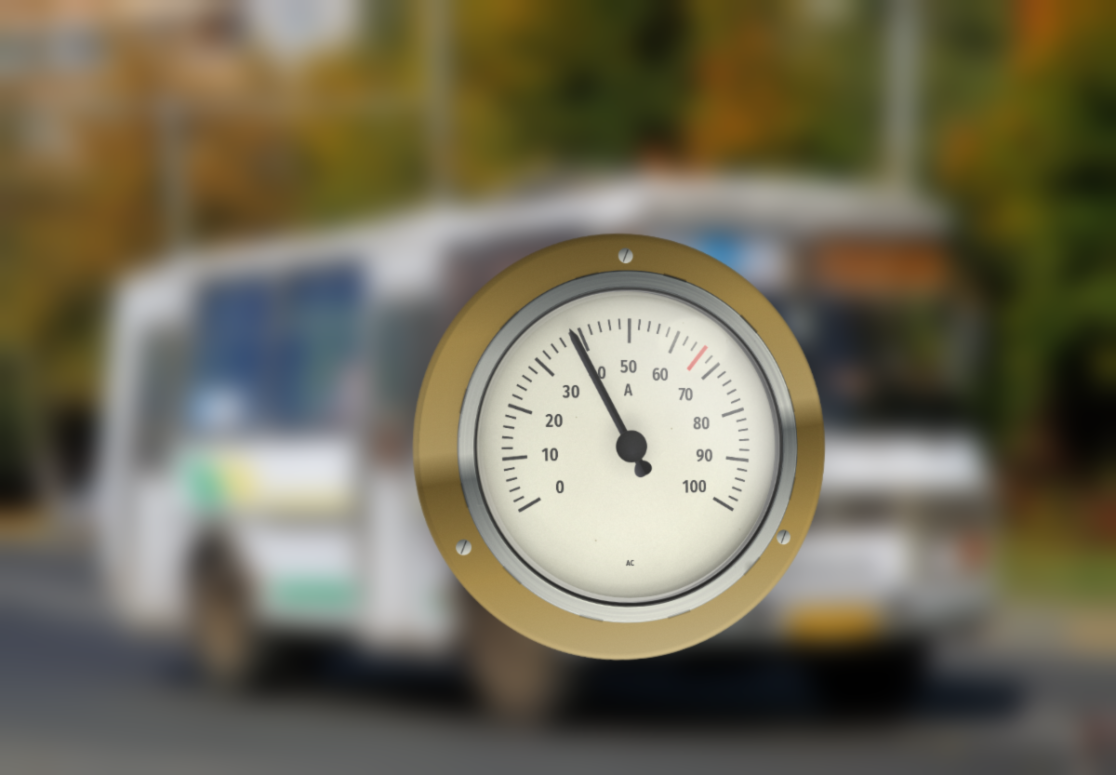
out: {"value": 38, "unit": "A"}
